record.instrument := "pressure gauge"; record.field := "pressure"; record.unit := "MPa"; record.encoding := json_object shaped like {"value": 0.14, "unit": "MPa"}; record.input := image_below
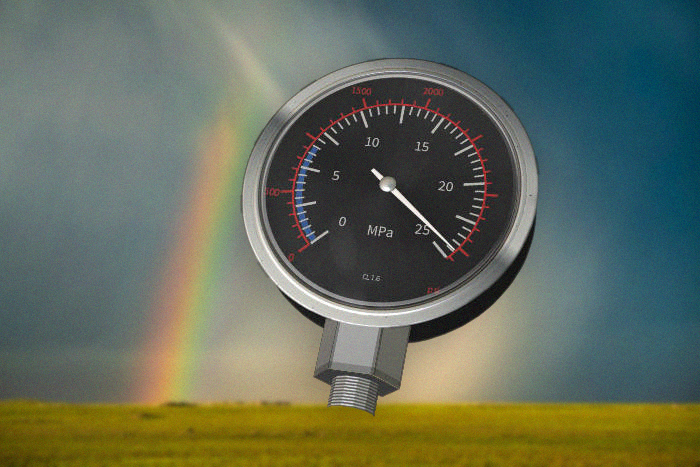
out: {"value": 24.5, "unit": "MPa"}
